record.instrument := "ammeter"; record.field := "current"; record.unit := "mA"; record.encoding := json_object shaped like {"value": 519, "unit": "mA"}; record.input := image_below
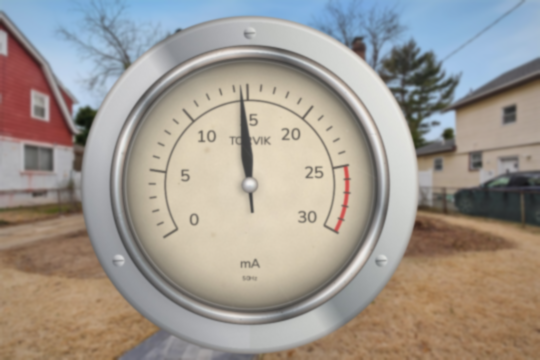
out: {"value": 14.5, "unit": "mA"}
